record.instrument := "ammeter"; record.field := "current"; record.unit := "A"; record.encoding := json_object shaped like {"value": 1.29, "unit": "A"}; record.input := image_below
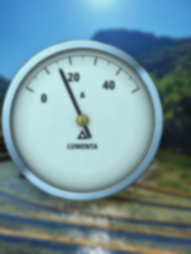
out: {"value": 15, "unit": "A"}
